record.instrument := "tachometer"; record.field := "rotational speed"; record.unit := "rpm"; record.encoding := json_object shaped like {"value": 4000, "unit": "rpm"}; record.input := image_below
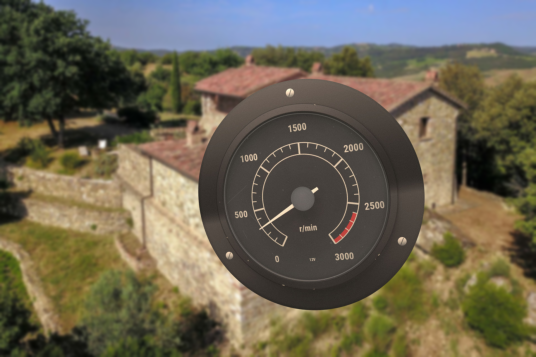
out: {"value": 300, "unit": "rpm"}
